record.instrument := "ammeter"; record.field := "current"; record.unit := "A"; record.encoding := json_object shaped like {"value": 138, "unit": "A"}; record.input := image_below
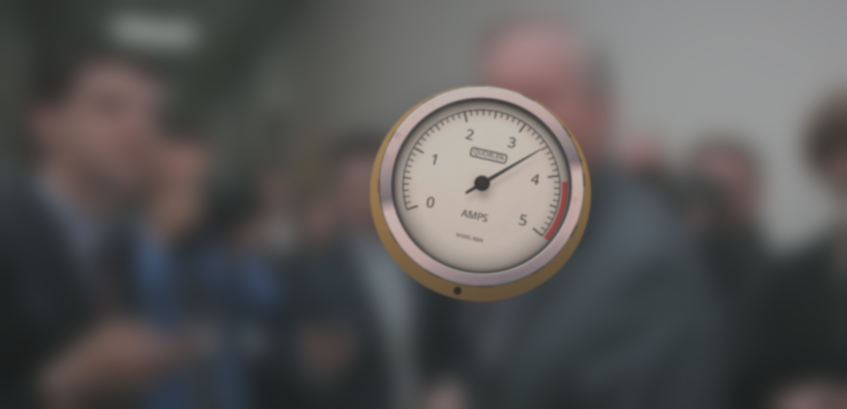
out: {"value": 3.5, "unit": "A"}
